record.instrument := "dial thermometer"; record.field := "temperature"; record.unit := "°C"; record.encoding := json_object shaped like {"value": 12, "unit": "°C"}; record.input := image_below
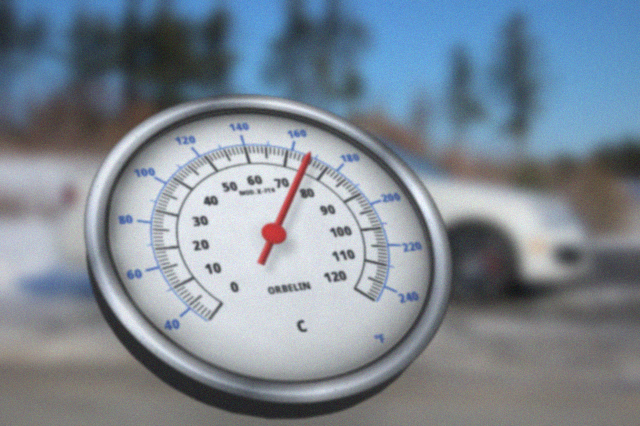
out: {"value": 75, "unit": "°C"}
